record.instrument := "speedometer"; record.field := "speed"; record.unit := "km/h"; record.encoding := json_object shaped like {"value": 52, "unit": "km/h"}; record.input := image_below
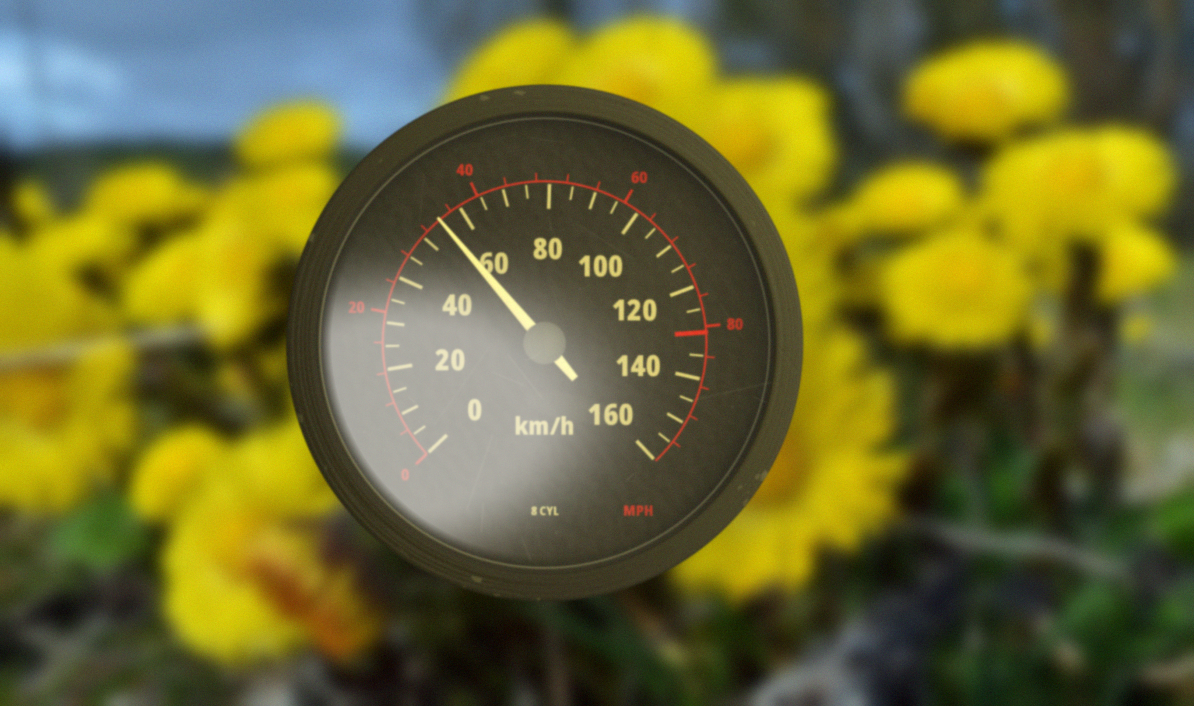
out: {"value": 55, "unit": "km/h"}
